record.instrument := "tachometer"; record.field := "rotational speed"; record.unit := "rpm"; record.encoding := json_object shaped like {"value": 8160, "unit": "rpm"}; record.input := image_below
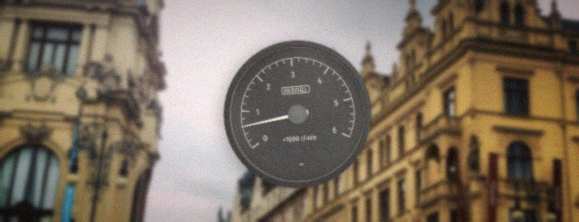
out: {"value": 600, "unit": "rpm"}
